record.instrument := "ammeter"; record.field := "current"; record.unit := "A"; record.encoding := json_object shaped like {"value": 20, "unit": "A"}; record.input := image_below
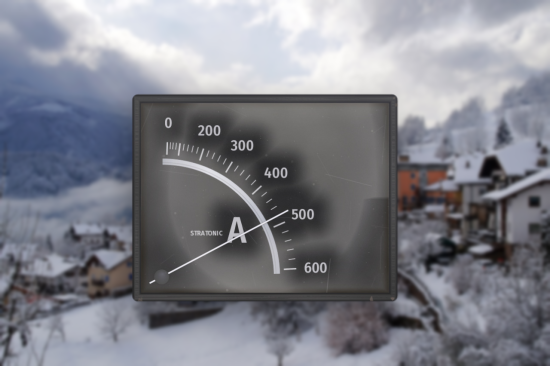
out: {"value": 480, "unit": "A"}
